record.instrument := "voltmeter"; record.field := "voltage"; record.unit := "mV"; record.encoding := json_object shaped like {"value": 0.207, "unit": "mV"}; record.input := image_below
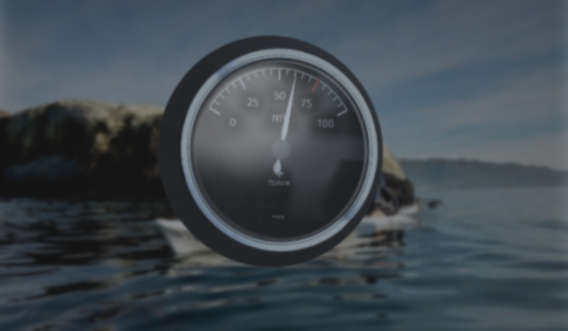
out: {"value": 60, "unit": "mV"}
